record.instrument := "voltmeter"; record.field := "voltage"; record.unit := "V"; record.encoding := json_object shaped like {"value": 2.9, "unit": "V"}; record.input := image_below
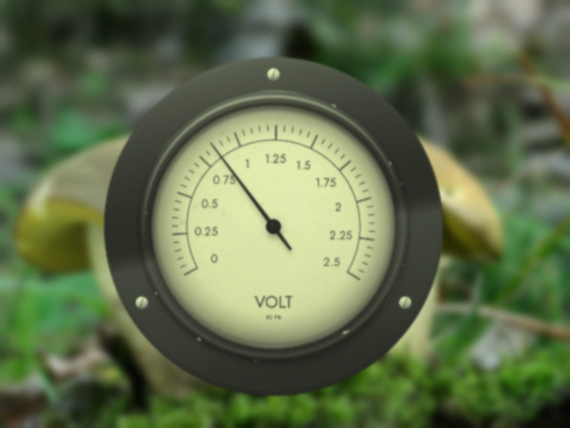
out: {"value": 0.85, "unit": "V"}
